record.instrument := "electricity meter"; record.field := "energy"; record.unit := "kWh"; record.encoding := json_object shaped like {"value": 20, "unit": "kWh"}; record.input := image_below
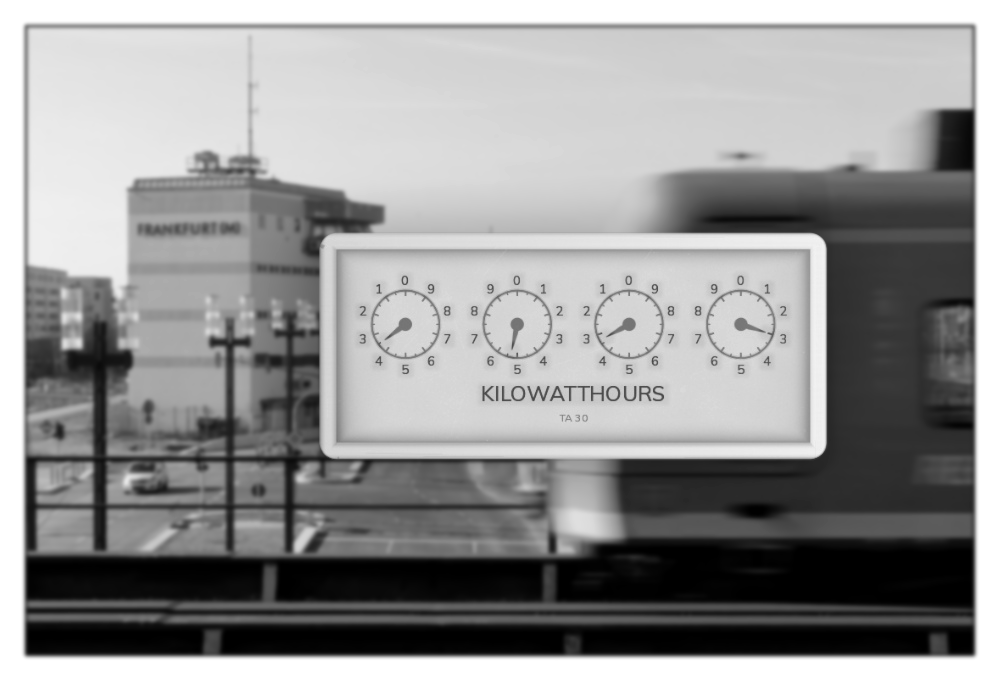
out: {"value": 3533, "unit": "kWh"}
